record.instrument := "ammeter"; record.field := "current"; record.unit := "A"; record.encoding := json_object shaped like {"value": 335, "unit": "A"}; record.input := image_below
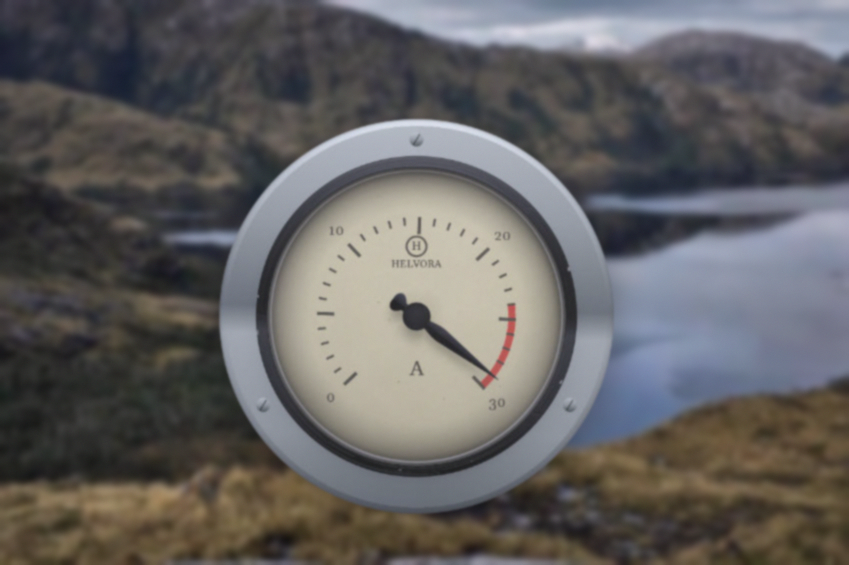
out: {"value": 29, "unit": "A"}
